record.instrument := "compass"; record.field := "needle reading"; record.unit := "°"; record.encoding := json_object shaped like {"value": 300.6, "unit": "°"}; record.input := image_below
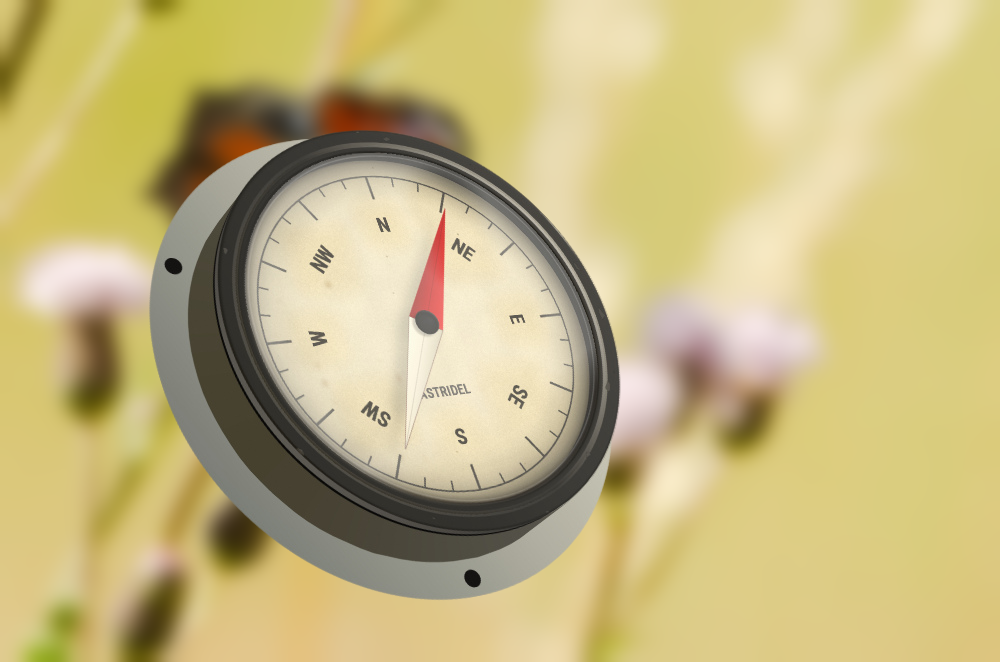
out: {"value": 30, "unit": "°"}
